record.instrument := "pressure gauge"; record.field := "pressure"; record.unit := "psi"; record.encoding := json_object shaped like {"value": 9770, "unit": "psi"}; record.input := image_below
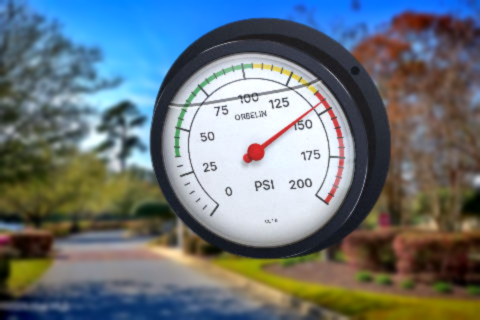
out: {"value": 145, "unit": "psi"}
